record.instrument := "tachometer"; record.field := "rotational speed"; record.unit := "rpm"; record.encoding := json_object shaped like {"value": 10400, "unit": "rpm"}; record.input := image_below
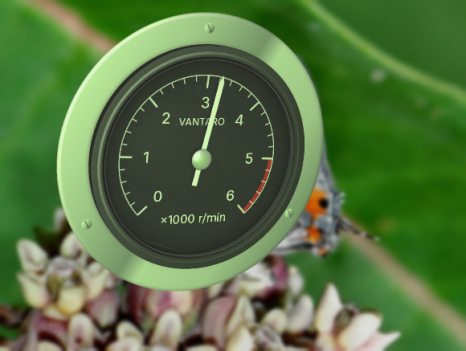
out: {"value": 3200, "unit": "rpm"}
